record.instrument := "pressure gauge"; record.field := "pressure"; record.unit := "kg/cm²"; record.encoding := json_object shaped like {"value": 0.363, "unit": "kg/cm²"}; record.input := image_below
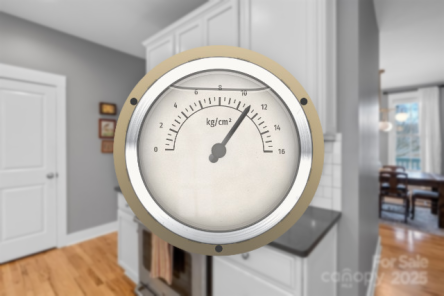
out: {"value": 11, "unit": "kg/cm²"}
